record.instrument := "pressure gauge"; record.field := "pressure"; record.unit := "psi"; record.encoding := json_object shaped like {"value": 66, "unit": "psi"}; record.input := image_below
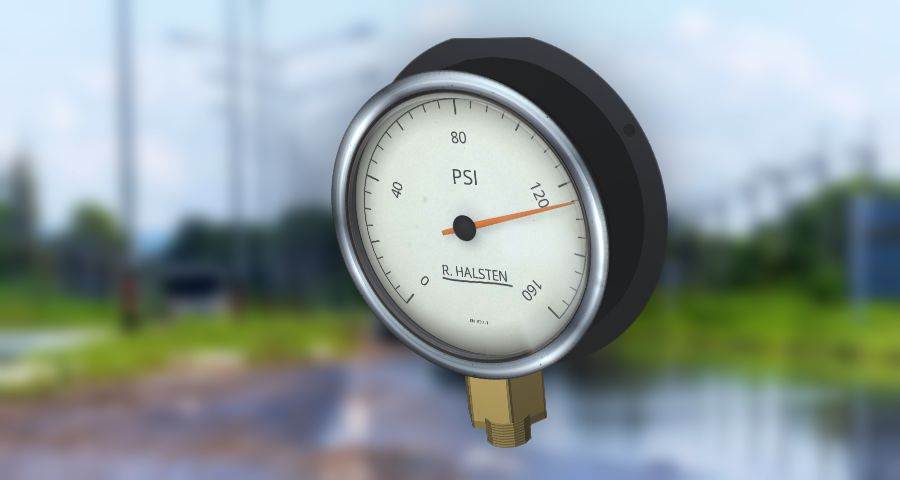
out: {"value": 125, "unit": "psi"}
